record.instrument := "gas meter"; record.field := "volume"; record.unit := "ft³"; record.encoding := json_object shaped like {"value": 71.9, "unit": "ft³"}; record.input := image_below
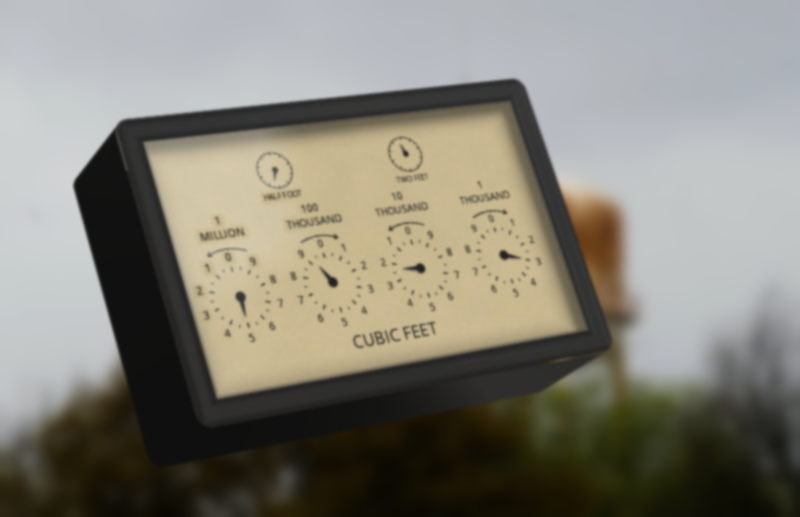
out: {"value": 492300, "unit": "ft³"}
